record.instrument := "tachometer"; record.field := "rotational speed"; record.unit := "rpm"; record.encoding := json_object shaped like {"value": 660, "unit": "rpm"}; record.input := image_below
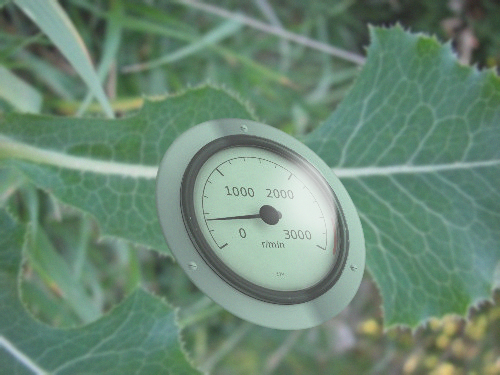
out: {"value": 300, "unit": "rpm"}
